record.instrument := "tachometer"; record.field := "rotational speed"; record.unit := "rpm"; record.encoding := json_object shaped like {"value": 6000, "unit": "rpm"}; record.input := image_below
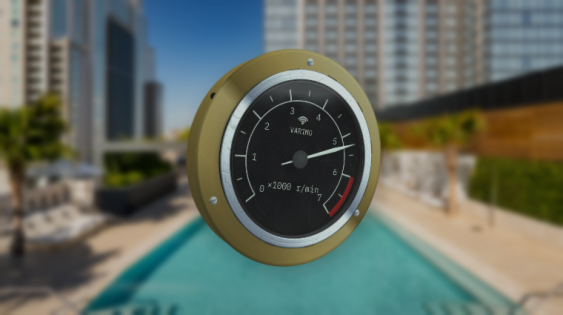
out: {"value": 5250, "unit": "rpm"}
